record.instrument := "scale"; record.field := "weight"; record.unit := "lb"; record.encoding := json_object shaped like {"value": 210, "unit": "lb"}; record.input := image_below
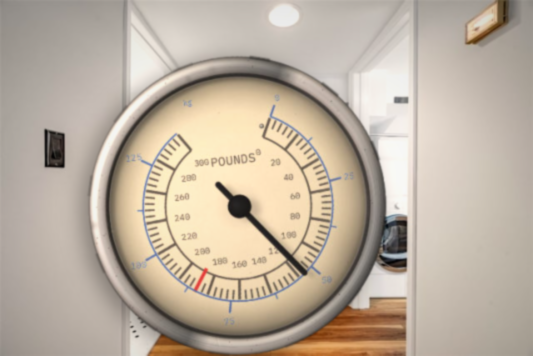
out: {"value": 116, "unit": "lb"}
